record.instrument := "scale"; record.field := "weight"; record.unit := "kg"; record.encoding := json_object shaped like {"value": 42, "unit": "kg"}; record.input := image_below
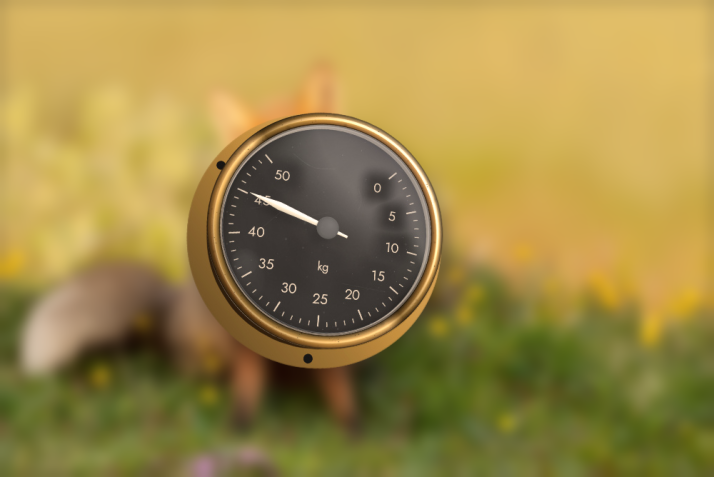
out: {"value": 45, "unit": "kg"}
